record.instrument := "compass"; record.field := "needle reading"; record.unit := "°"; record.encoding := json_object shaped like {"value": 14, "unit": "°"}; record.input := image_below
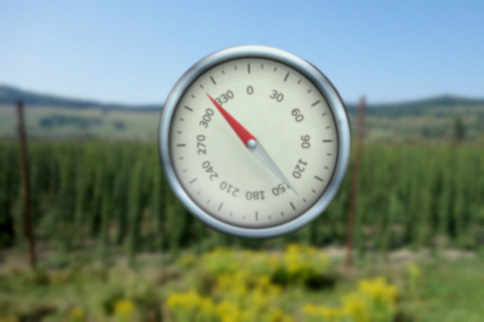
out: {"value": 320, "unit": "°"}
